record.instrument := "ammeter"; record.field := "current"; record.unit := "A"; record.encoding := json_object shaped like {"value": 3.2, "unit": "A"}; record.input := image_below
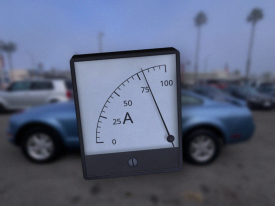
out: {"value": 80, "unit": "A"}
